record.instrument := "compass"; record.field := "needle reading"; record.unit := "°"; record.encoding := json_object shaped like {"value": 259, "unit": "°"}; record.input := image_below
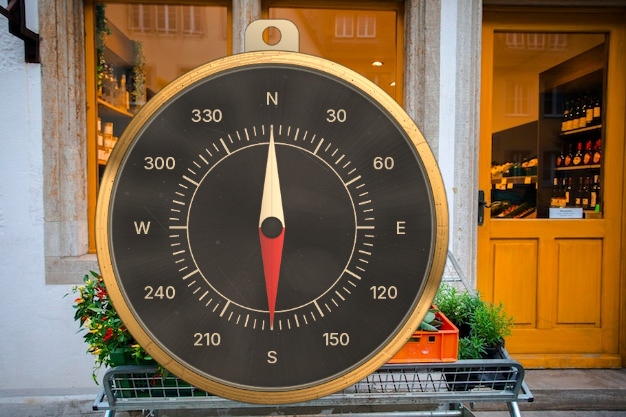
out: {"value": 180, "unit": "°"}
